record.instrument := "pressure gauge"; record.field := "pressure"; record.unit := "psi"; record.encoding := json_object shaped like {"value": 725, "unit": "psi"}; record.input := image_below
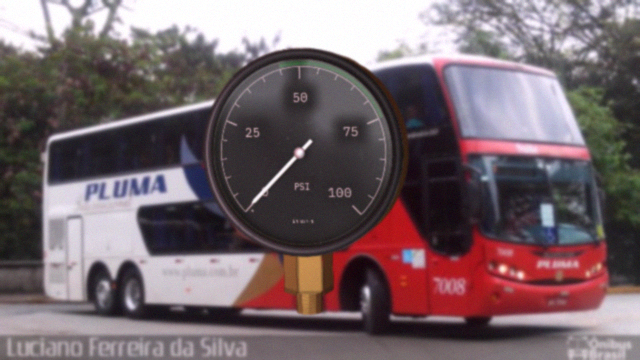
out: {"value": 0, "unit": "psi"}
